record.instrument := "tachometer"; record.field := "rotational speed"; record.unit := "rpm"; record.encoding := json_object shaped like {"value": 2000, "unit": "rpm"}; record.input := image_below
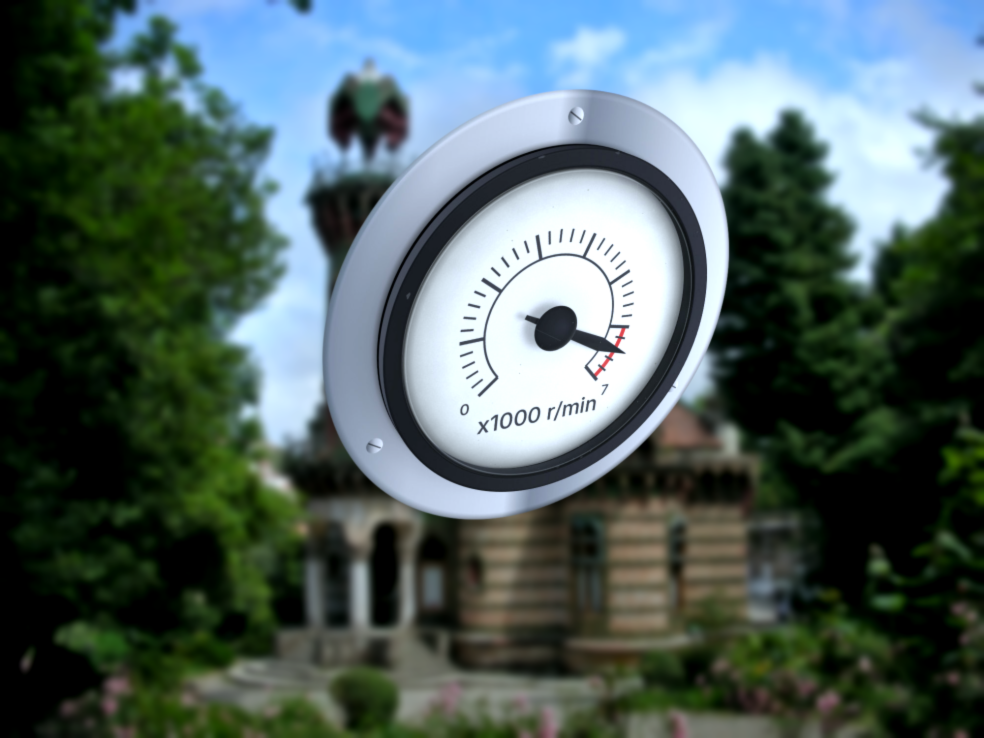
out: {"value": 6400, "unit": "rpm"}
